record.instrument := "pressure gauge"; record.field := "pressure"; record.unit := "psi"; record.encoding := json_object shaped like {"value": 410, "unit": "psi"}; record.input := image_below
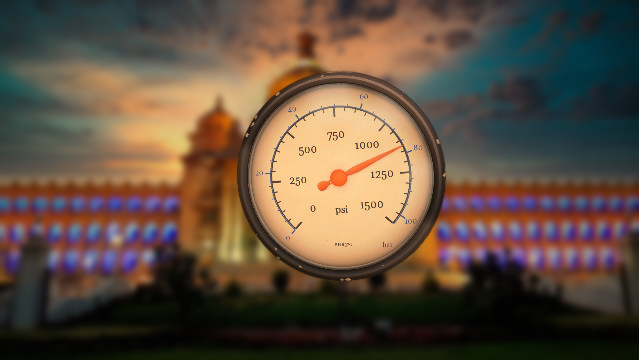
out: {"value": 1125, "unit": "psi"}
